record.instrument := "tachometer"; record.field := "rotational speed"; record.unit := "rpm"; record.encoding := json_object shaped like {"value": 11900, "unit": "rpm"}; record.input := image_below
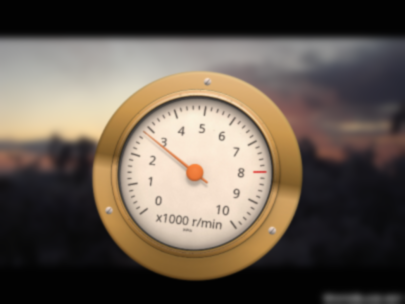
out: {"value": 2800, "unit": "rpm"}
